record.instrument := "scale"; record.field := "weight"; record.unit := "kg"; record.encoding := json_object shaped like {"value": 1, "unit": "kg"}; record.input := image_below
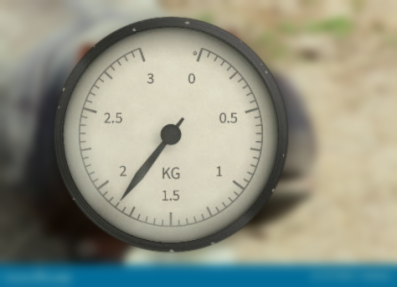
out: {"value": 1.85, "unit": "kg"}
